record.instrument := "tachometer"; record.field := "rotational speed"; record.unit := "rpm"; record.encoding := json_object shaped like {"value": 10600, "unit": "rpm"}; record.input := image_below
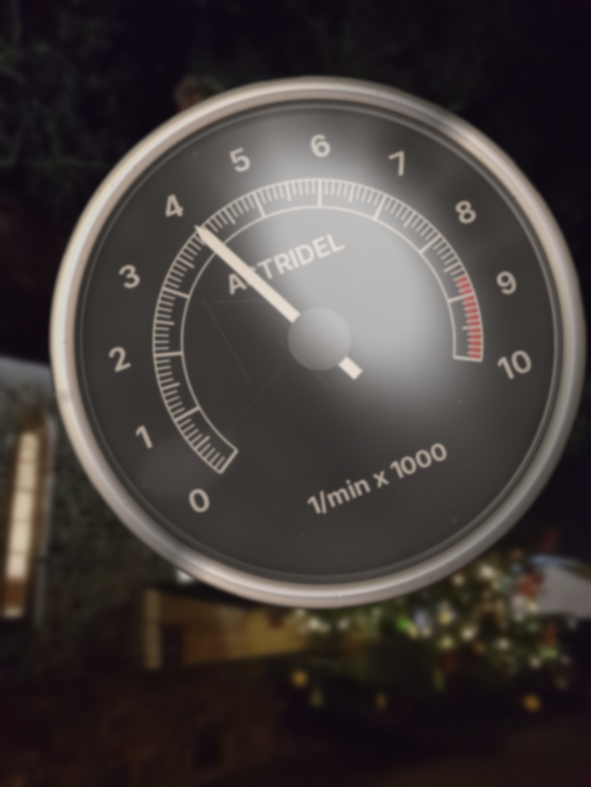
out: {"value": 4000, "unit": "rpm"}
